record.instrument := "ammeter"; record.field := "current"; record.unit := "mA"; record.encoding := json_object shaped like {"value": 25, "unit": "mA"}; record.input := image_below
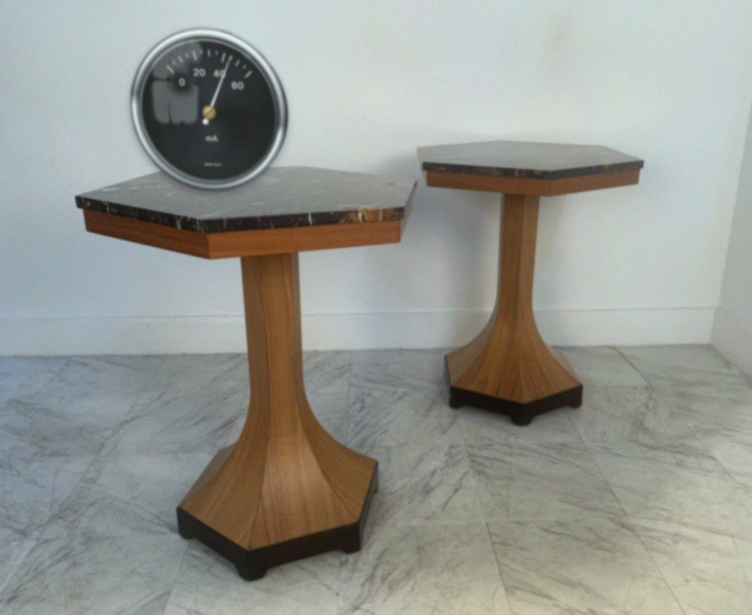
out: {"value": 45, "unit": "mA"}
